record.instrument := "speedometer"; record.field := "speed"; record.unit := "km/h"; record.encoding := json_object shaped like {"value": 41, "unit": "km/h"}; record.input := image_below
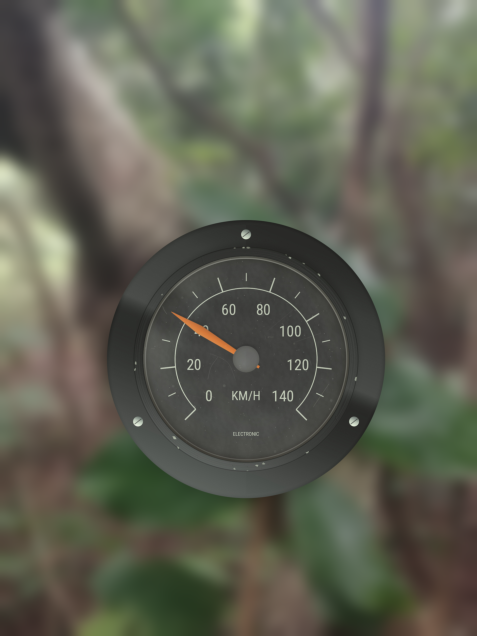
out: {"value": 40, "unit": "km/h"}
